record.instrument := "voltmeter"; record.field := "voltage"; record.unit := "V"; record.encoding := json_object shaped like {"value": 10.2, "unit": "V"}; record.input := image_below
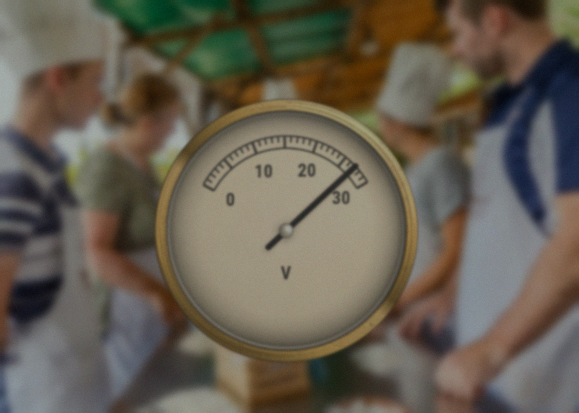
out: {"value": 27, "unit": "V"}
